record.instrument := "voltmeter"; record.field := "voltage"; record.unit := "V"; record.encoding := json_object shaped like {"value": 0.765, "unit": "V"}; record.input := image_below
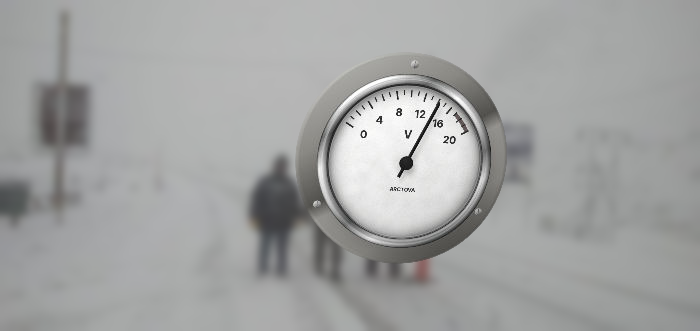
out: {"value": 14, "unit": "V"}
